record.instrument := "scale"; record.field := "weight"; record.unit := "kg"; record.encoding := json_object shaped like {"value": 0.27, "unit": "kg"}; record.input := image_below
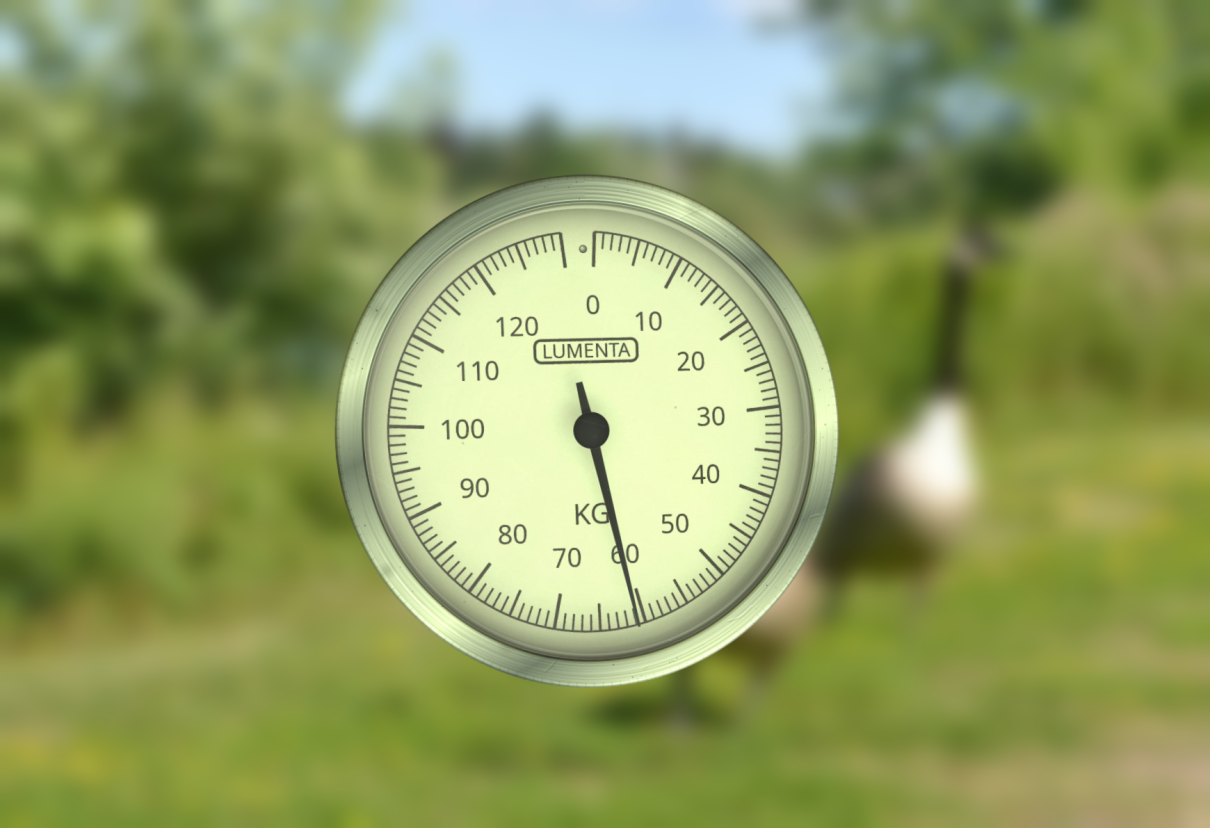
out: {"value": 61, "unit": "kg"}
